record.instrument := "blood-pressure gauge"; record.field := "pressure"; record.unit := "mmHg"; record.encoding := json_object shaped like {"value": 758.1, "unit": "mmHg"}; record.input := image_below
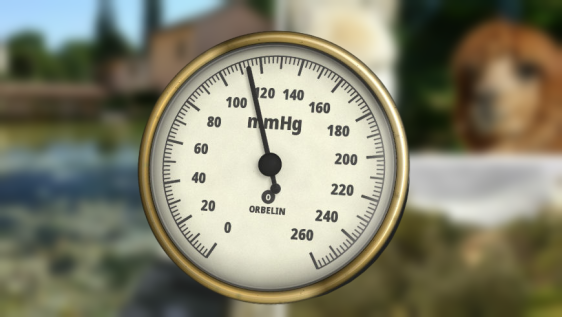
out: {"value": 114, "unit": "mmHg"}
